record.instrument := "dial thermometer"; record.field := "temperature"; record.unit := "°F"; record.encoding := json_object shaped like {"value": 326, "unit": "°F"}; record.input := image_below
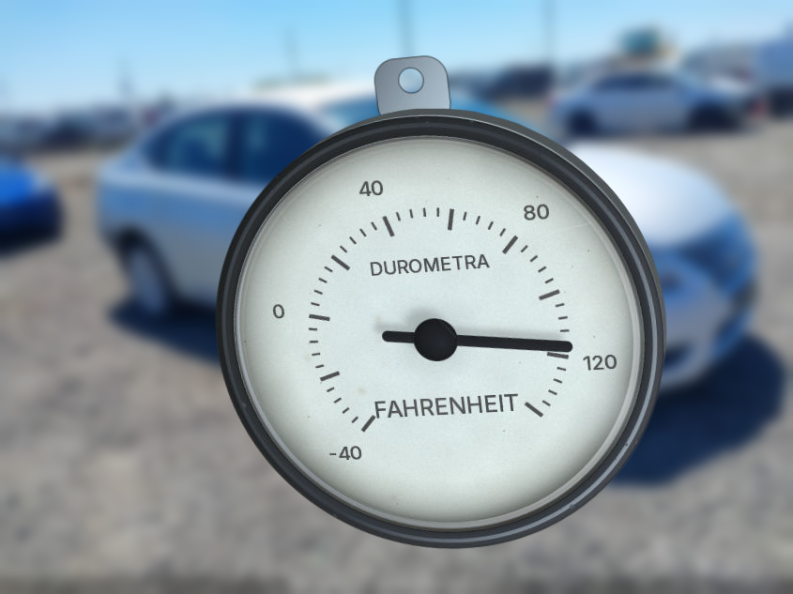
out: {"value": 116, "unit": "°F"}
